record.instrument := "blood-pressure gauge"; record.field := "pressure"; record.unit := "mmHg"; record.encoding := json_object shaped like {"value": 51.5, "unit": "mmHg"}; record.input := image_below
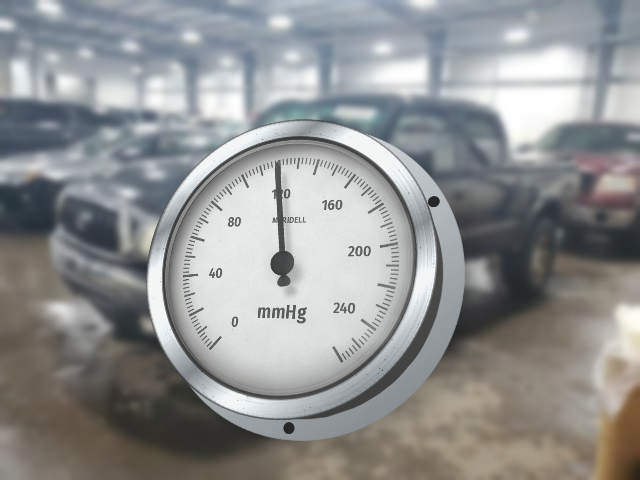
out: {"value": 120, "unit": "mmHg"}
